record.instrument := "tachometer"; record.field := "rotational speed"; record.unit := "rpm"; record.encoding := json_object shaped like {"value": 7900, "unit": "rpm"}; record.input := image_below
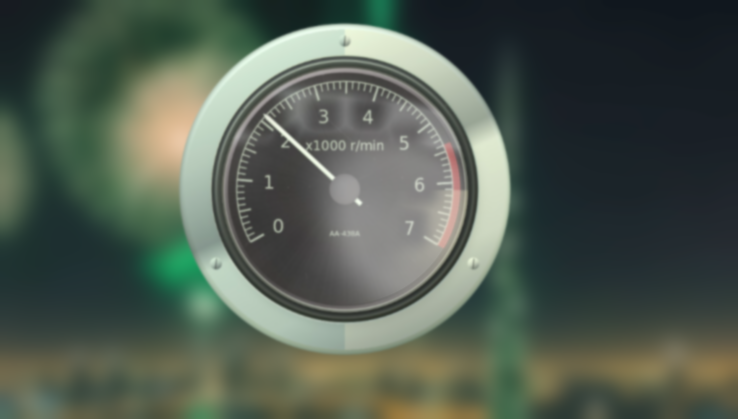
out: {"value": 2100, "unit": "rpm"}
